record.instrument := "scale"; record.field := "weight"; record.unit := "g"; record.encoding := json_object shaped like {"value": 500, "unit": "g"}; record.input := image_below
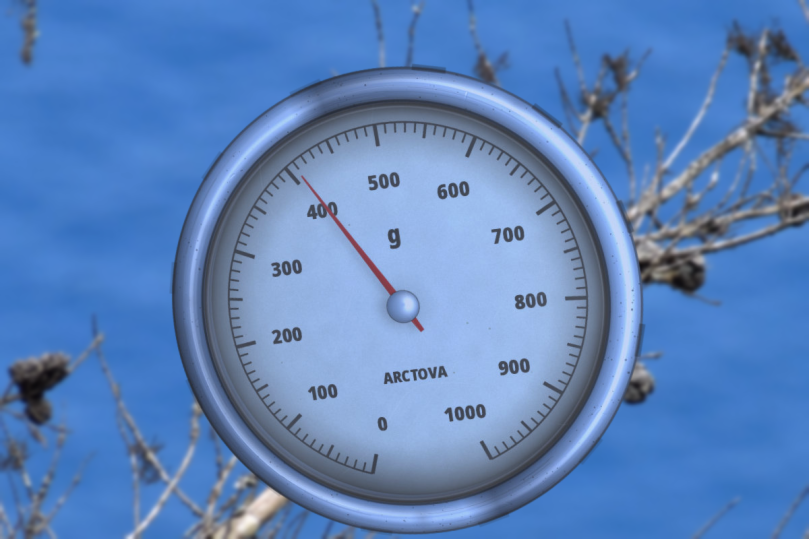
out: {"value": 410, "unit": "g"}
